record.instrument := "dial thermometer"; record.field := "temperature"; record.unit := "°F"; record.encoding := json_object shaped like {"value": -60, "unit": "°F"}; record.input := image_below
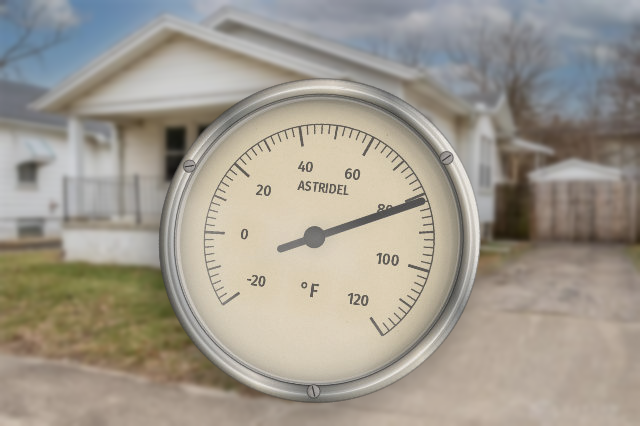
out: {"value": 82, "unit": "°F"}
